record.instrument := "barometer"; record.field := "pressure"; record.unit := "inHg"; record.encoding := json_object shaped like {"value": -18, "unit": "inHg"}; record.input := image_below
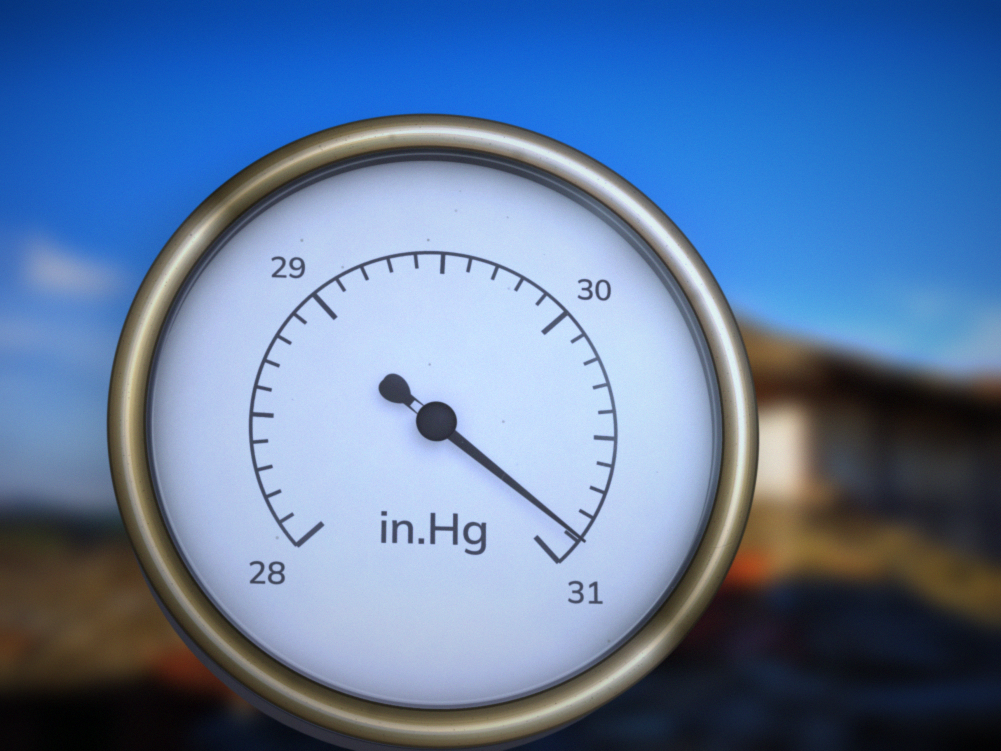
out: {"value": 30.9, "unit": "inHg"}
